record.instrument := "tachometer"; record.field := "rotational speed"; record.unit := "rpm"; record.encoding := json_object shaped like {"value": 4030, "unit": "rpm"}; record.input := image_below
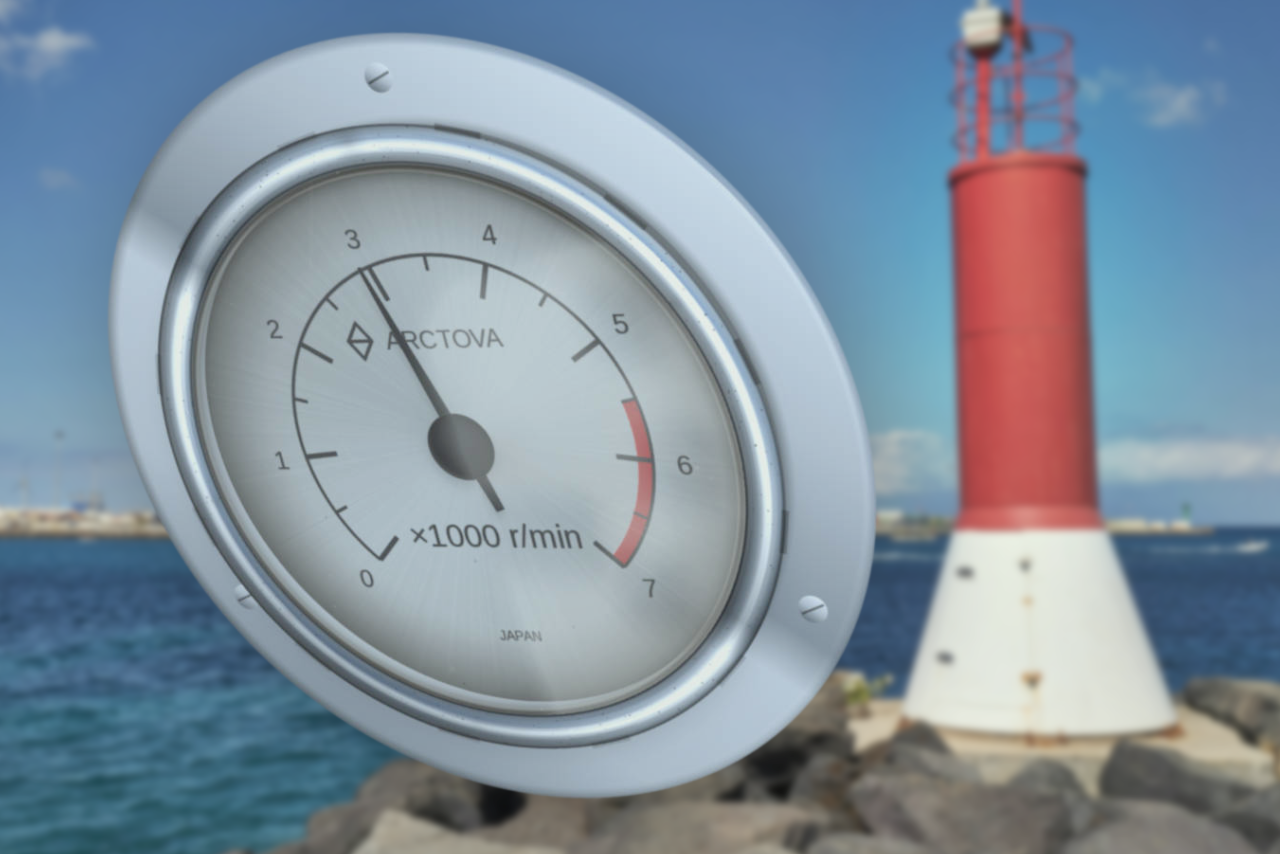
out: {"value": 3000, "unit": "rpm"}
